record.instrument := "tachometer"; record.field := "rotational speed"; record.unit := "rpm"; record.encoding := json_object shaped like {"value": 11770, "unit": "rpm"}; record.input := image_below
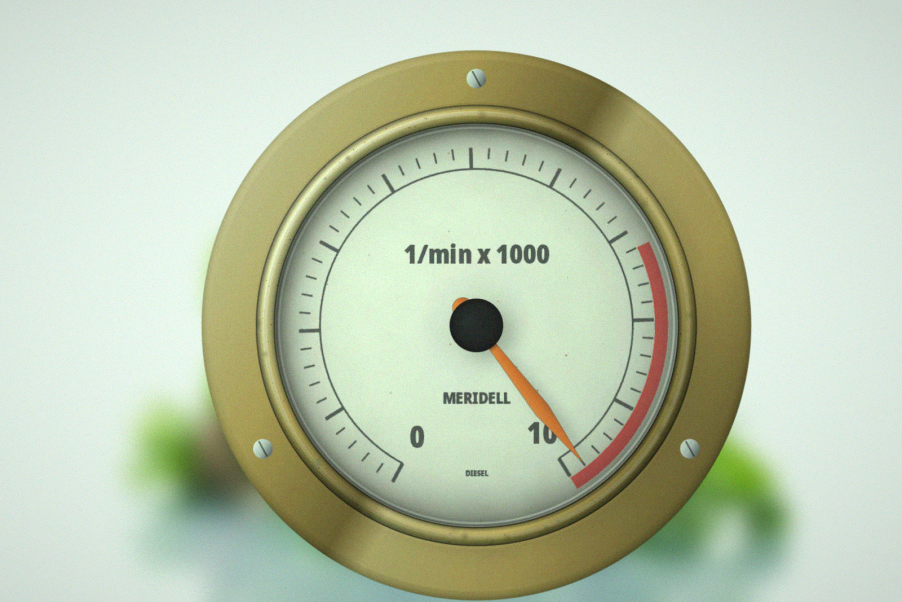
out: {"value": 9800, "unit": "rpm"}
